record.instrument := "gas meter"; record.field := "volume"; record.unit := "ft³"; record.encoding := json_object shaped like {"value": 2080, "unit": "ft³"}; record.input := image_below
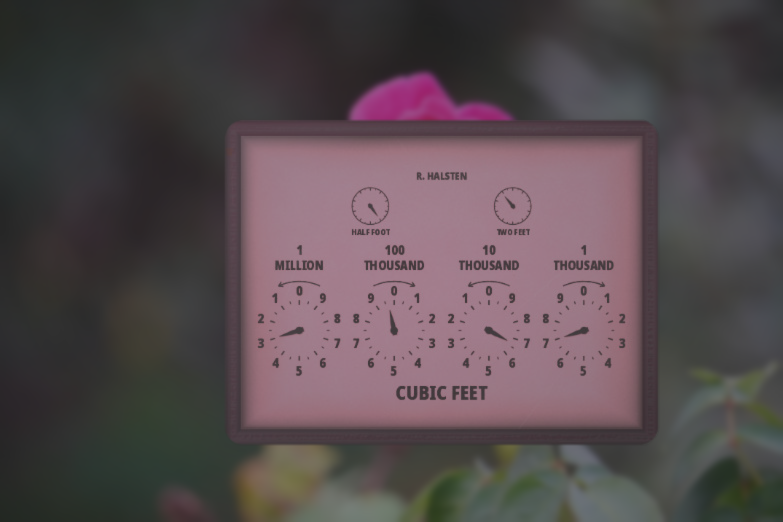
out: {"value": 296700, "unit": "ft³"}
